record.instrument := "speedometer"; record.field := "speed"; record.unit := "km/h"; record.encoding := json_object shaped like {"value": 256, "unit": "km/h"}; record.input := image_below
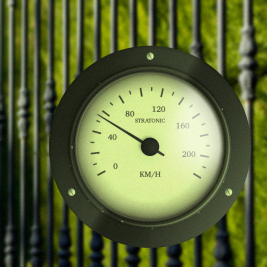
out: {"value": 55, "unit": "km/h"}
